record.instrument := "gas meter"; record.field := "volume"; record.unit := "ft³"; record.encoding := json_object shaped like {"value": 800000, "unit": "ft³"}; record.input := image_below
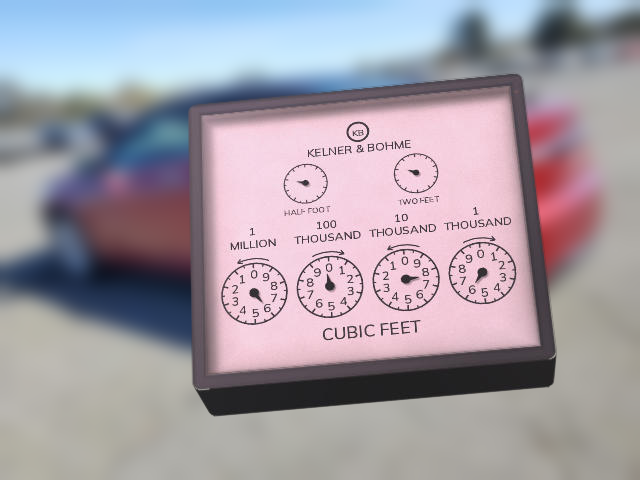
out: {"value": 597600, "unit": "ft³"}
